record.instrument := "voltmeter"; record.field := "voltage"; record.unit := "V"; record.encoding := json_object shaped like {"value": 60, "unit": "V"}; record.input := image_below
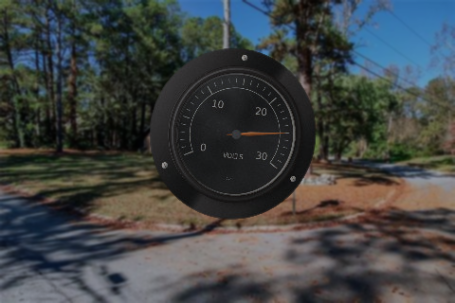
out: {"value": 25, "unit": "V"}
